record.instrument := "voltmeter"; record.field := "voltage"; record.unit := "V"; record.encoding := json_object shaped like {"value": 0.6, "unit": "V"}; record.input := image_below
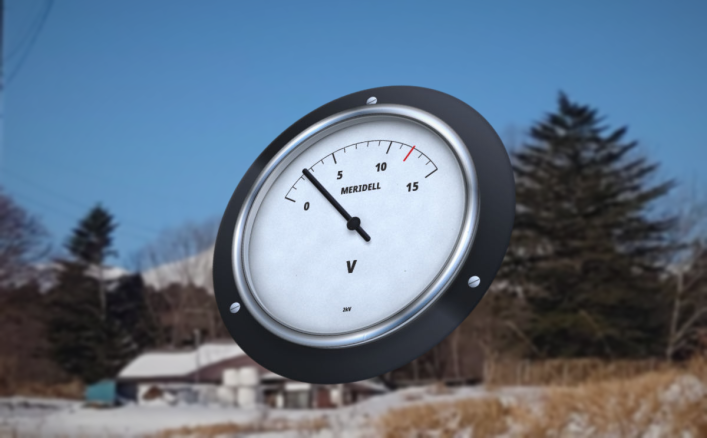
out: {"value": 2.5, "unit": "V"}
